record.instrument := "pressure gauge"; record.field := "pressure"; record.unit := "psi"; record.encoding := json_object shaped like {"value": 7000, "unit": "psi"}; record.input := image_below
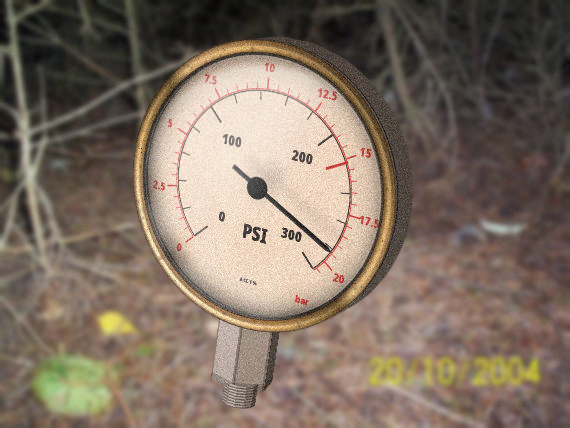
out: {"value": 280, "unit": "psi"}
